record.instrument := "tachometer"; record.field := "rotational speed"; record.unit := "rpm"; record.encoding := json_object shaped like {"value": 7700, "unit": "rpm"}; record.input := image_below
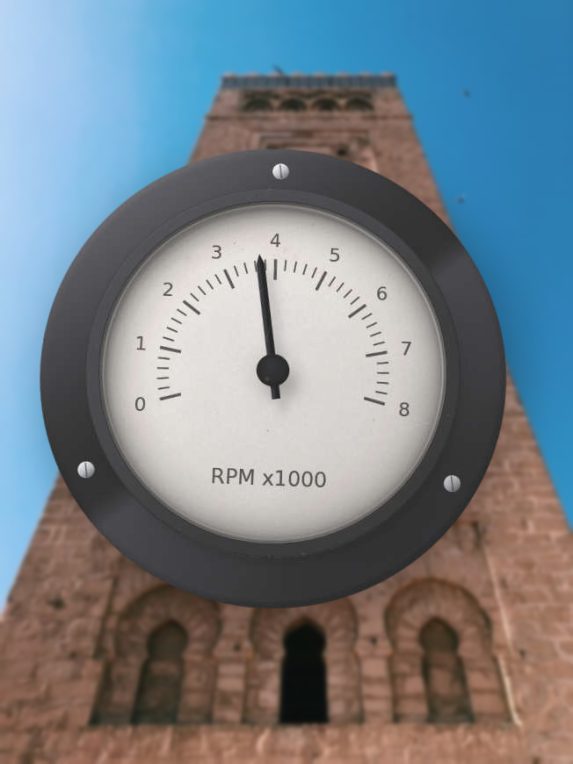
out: {"value": 3700, "unit": "rpm"}
